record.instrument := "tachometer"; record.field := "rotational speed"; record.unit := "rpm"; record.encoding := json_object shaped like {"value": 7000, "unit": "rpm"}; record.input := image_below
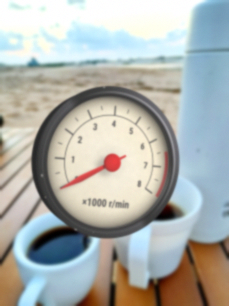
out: {"value": 0, "unit": "rpm"}
